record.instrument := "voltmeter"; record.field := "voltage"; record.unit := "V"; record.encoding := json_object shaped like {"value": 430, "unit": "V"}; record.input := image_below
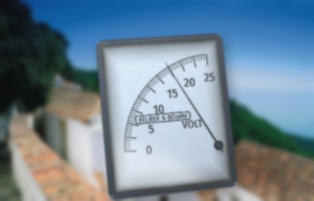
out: {"value": 17.5, "unit": "V"}
